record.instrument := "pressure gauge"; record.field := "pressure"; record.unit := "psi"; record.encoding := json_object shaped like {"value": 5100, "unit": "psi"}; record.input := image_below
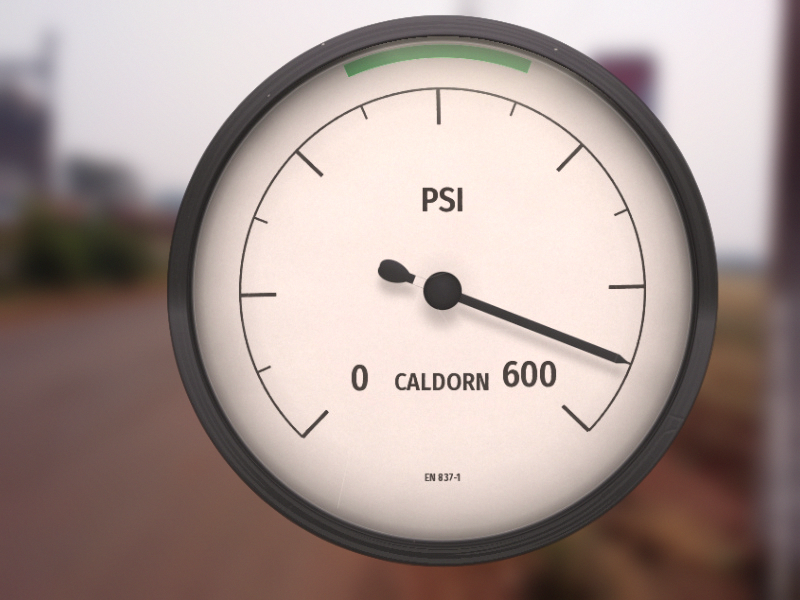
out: {"value": 550, "unit": "psi"}
